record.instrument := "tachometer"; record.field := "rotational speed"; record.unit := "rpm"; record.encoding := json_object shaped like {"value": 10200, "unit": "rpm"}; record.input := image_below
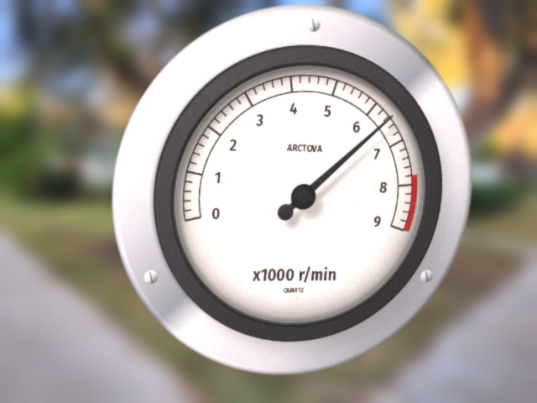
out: {"value": 6400, "unit": "rpm"}
